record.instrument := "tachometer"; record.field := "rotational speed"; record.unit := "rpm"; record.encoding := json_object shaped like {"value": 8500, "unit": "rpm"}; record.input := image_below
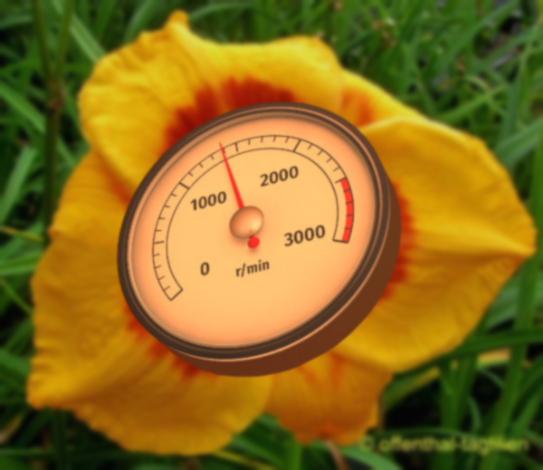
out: {"value": 1400, "unit": "rpm"}
